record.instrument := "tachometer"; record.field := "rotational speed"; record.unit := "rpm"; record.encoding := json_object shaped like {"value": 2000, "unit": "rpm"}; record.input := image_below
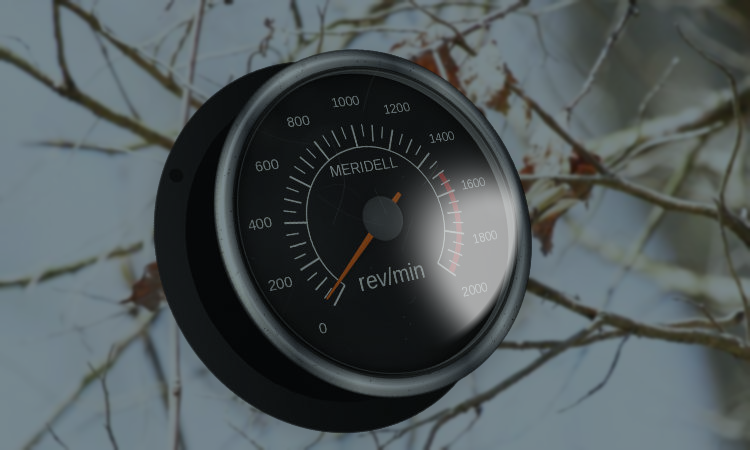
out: {"value": 50, "unit": "rpm"}
